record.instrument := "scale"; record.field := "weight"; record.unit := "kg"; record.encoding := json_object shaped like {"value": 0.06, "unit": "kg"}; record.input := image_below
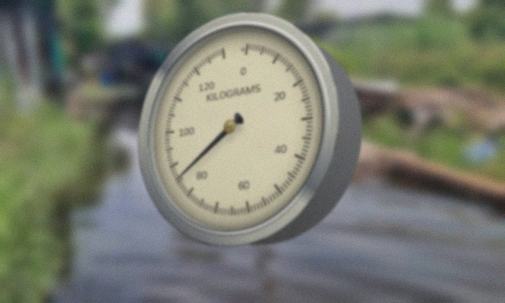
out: {"value": 85, "unit": "kg"}
